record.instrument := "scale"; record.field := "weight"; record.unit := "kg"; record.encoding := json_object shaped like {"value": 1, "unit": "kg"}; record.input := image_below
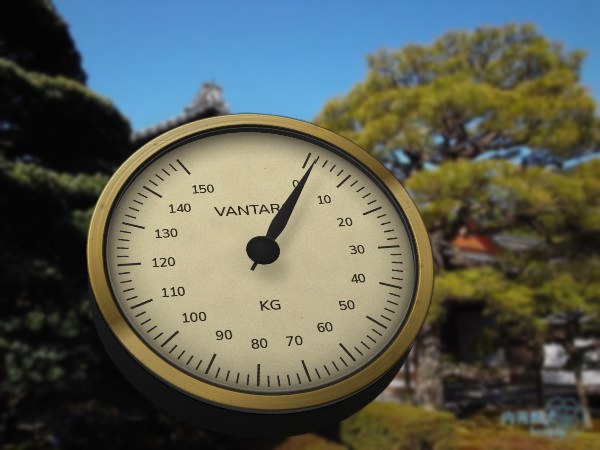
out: {"value": 2, "unit": "kg"}
